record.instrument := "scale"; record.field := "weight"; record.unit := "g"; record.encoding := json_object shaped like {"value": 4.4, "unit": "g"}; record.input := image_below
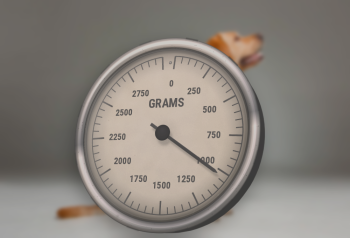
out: {"value": 1025, "unit": "g"}
